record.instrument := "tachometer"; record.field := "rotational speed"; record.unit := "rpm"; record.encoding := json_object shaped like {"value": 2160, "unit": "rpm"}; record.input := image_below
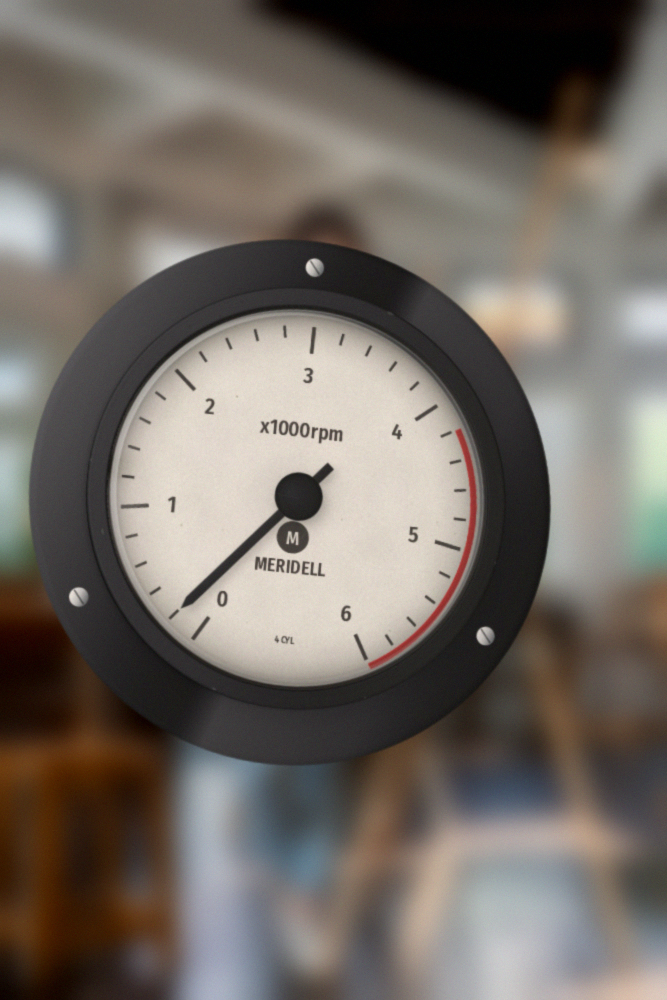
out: {"value": 200, "unit": "rpm"}
